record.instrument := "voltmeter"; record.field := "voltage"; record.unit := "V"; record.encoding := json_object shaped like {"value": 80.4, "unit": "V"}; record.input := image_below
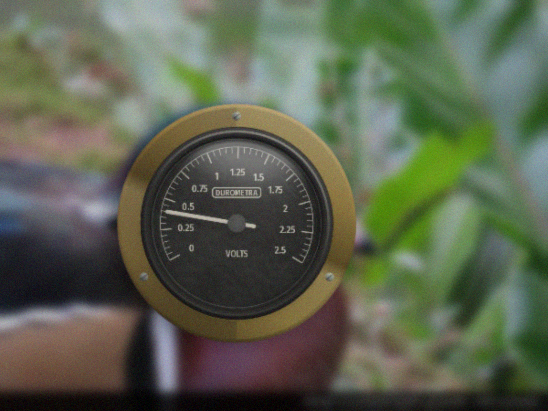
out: {"value": 0.4, "unit": "V"}
